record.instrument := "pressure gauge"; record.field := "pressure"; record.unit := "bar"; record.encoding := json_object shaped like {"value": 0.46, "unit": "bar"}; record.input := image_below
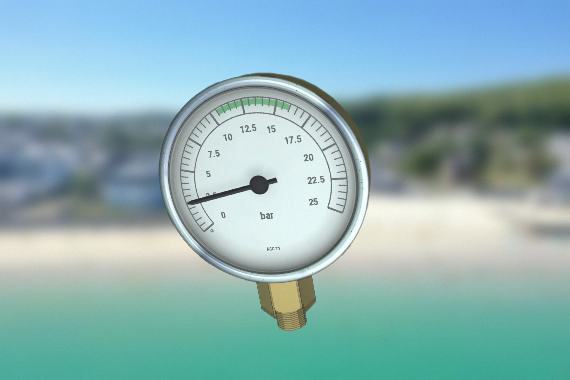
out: {"value": 2.5, "unit": "bar"}
